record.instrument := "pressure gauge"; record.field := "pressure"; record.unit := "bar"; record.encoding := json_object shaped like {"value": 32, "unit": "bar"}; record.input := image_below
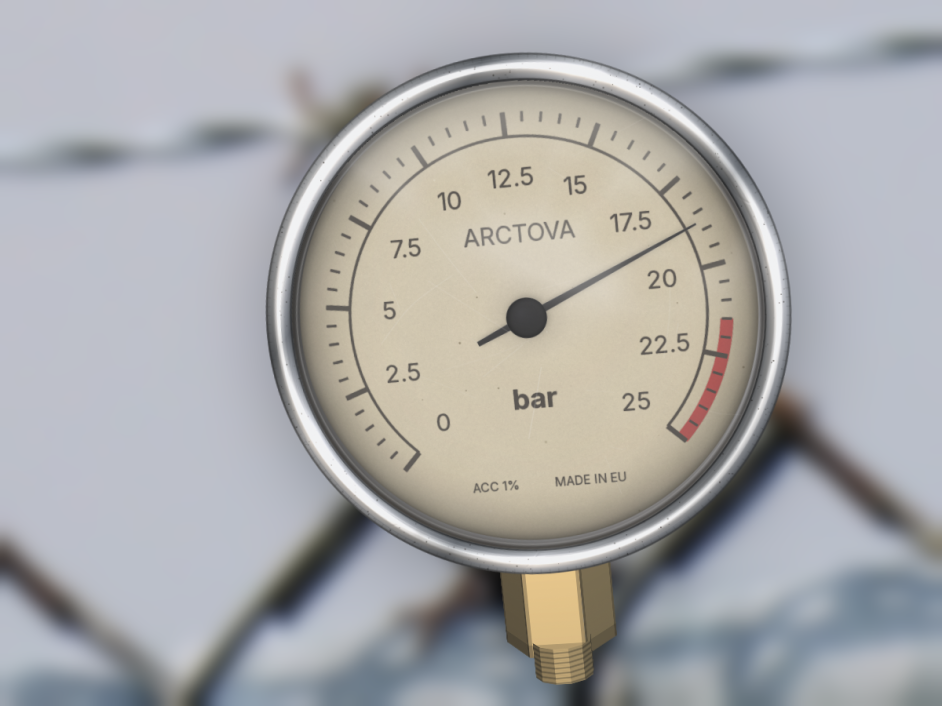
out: {"value": 18.75, "unit": "bar"}
